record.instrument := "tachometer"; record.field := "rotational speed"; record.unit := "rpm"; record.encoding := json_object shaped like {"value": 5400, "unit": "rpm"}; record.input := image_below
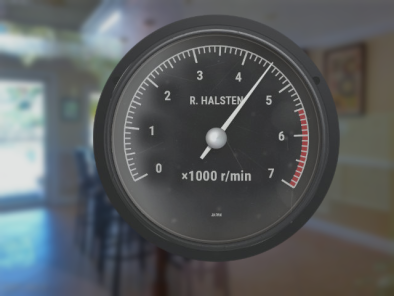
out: {"value": 4500, "unit": "rpm"}
